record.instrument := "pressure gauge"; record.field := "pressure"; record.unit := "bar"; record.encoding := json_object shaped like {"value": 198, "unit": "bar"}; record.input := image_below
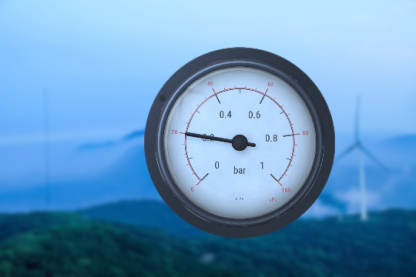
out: {"value": 0.2, "unit": "bar"}
